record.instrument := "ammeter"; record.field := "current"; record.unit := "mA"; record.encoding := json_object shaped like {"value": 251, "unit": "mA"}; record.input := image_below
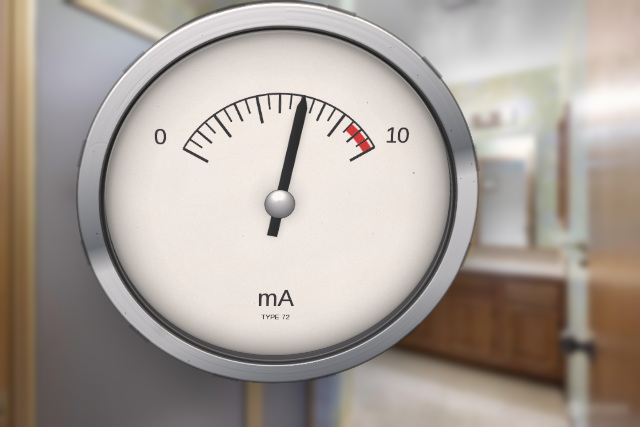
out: {"value": 6, "unit": "mA"}
